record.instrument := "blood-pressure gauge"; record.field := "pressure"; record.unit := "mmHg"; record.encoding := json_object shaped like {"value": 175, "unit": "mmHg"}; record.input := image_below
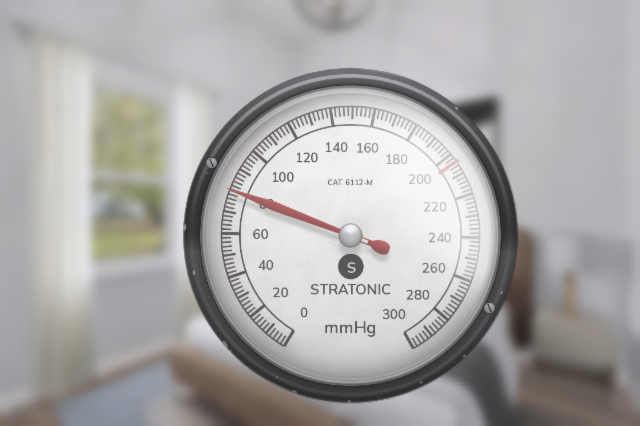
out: {"value": 80, "unit": "mmHg"}
